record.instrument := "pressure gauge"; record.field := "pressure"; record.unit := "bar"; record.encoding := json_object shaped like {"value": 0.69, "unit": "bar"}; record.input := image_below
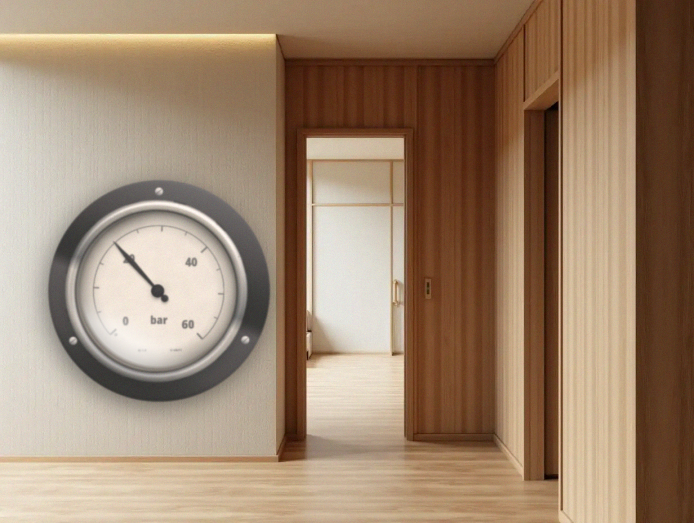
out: {"value": 20, "unit": "bar"}
